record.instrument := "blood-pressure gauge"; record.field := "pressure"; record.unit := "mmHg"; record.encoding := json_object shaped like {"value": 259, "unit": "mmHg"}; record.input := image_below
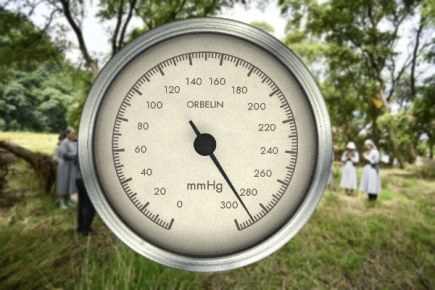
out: {"value": 290, "unit": "mmHg"}
